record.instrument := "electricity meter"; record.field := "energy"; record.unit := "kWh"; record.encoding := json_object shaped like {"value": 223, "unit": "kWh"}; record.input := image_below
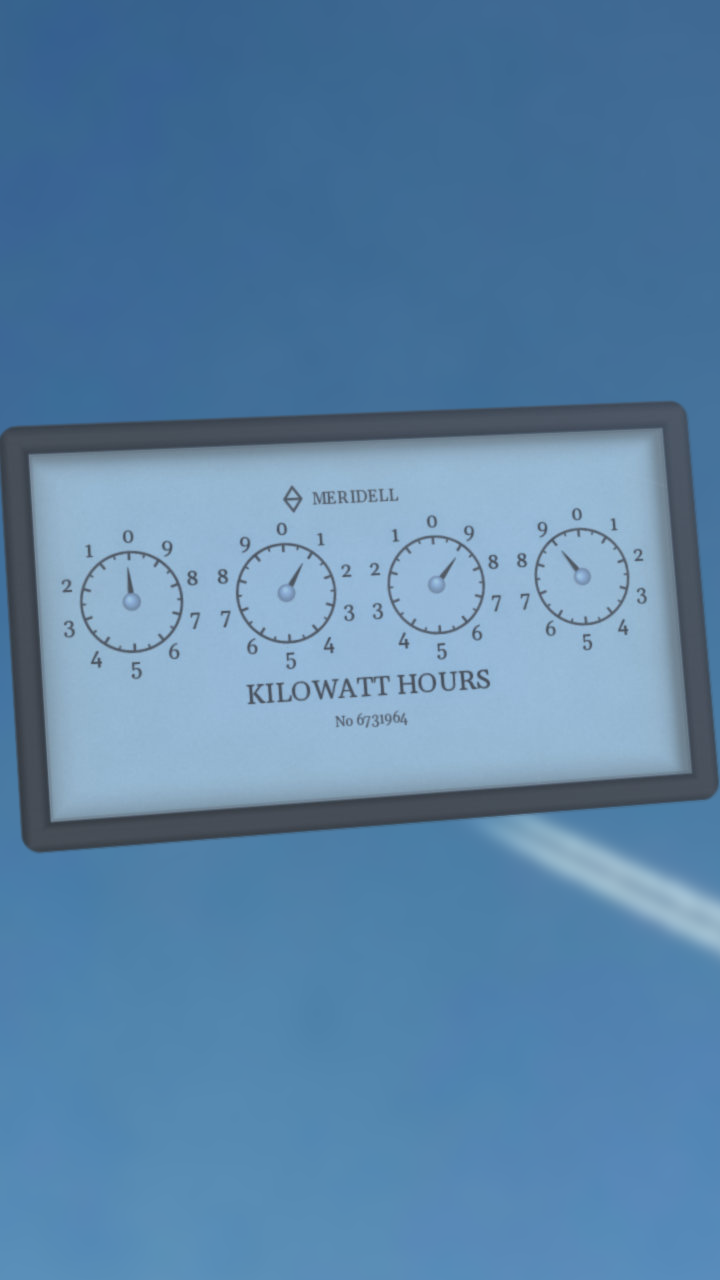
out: {"value": 89, "unit": "kWh"}
